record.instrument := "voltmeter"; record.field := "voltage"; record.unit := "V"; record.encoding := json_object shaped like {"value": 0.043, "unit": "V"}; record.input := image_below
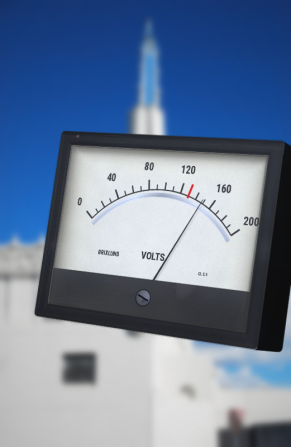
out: {"value": 150, "unit": "V"}
